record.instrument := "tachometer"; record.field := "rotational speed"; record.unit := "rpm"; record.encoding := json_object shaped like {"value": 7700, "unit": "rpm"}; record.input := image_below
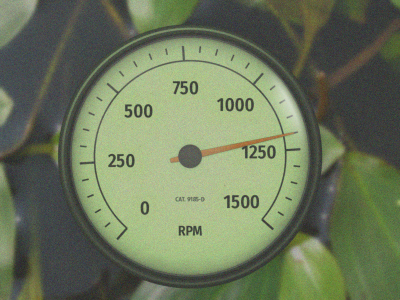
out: {"value": 1200, "unit": "rpm"}
